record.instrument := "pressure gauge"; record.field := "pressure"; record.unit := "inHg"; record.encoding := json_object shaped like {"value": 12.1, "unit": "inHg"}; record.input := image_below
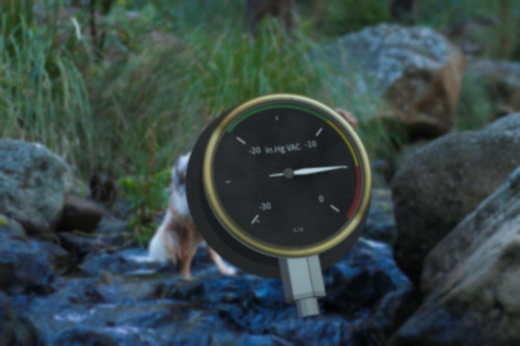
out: {"value": -5, "unit": "inHg"}
